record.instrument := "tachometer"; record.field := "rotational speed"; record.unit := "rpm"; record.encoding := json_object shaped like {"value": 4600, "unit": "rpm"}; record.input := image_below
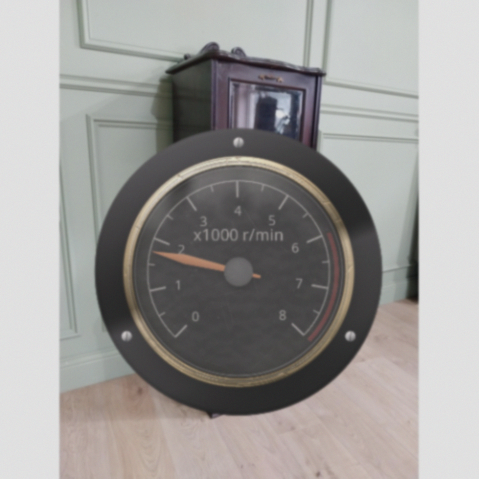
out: {"value": 1750, "unit": "rpm"}
